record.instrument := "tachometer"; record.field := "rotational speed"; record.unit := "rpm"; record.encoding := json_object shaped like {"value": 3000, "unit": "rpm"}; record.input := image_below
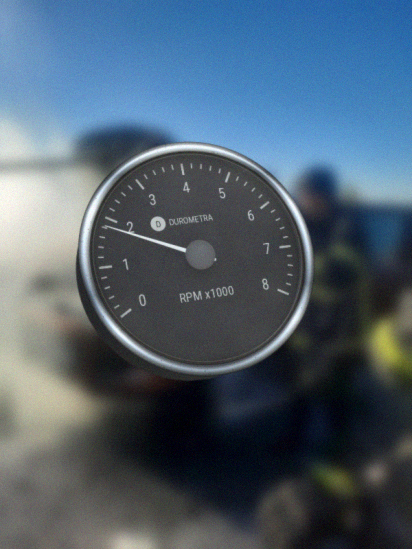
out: {"value": 1800, "unit": "rpm"}
